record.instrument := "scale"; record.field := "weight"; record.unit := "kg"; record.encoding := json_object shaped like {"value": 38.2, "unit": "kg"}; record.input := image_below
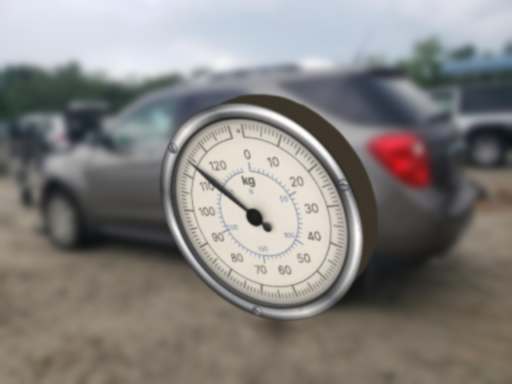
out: {"value": 115, "unit": "kg"}
